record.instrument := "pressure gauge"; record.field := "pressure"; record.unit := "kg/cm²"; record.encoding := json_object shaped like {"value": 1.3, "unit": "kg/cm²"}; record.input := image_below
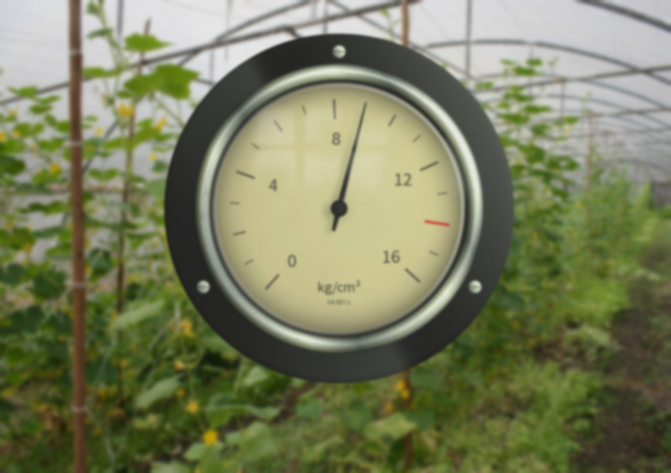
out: {"value": 9, "unit": "kg/cm²"}
